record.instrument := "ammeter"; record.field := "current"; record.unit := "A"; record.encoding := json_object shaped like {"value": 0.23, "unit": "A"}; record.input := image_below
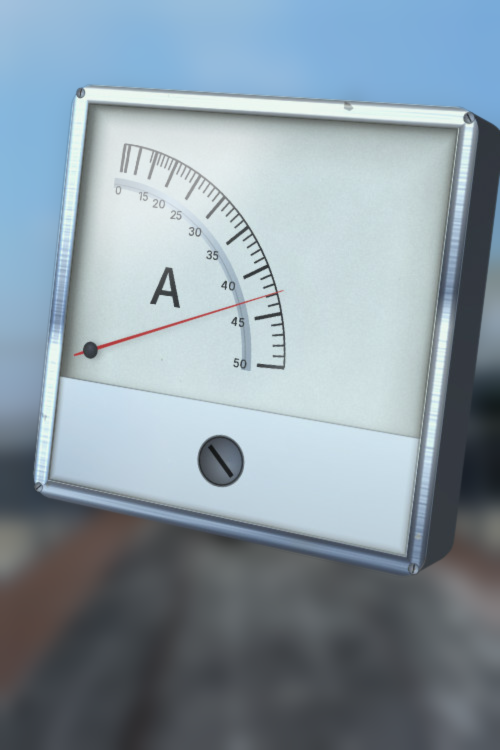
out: {"value": 43, "unit": "A"}
